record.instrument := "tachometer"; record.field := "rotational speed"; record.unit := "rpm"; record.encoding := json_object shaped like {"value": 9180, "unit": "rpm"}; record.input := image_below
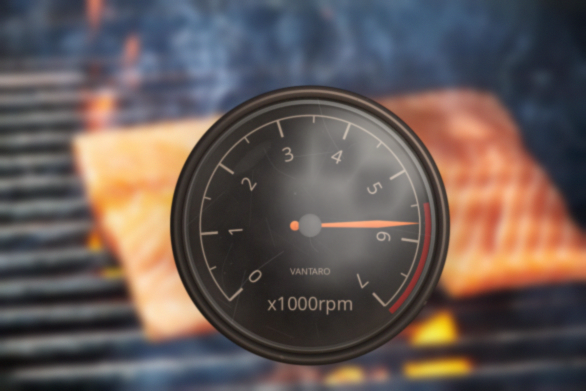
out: {"value": 5750, "unit": "rpm"}
